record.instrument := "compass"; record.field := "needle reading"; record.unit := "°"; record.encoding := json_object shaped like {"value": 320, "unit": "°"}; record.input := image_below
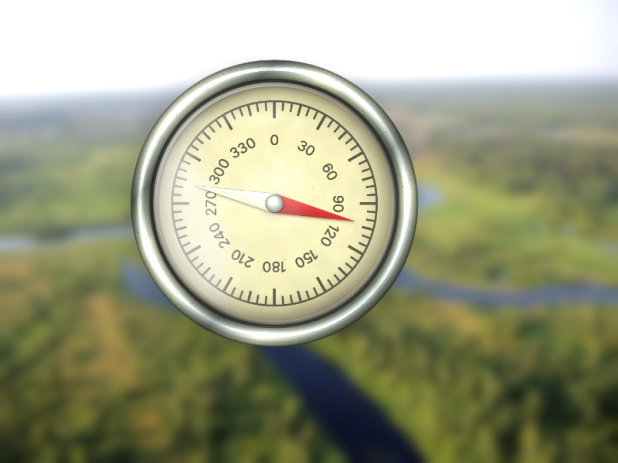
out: {"value": 102.5, "unit": "°"}
